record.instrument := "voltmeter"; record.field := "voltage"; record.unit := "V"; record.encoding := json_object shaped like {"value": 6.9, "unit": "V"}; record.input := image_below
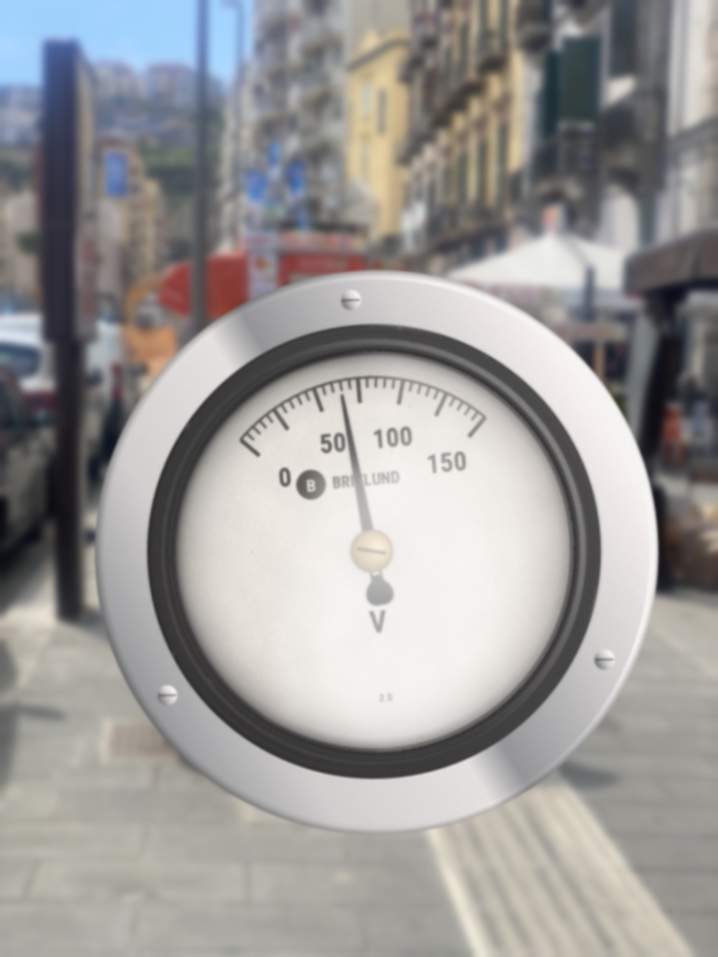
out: {"value": 65, "unit": "V"}
